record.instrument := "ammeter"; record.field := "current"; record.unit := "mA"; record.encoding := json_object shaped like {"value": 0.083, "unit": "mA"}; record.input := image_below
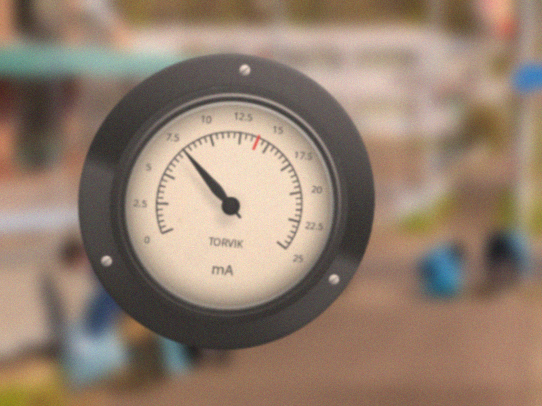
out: {"value": 7.5, "unit": "mA"}
